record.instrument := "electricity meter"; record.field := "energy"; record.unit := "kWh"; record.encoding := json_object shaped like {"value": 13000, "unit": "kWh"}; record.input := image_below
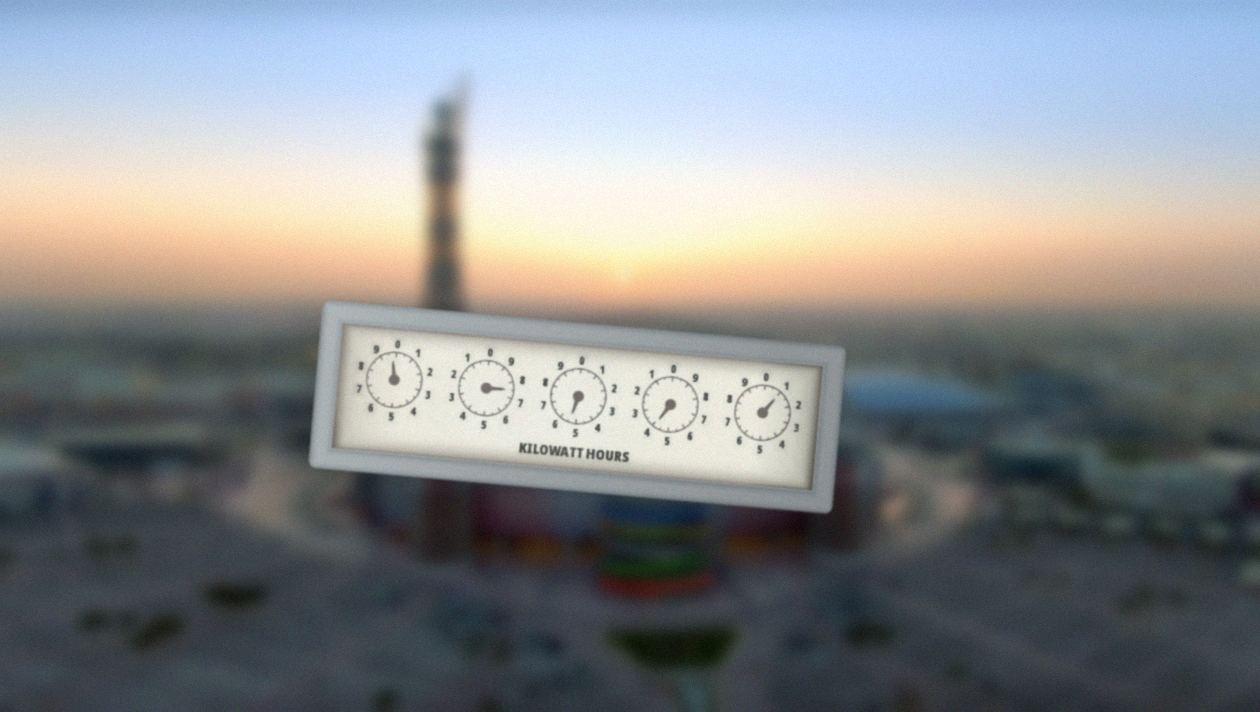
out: {"value": 97541, "unit": "kWh"}
